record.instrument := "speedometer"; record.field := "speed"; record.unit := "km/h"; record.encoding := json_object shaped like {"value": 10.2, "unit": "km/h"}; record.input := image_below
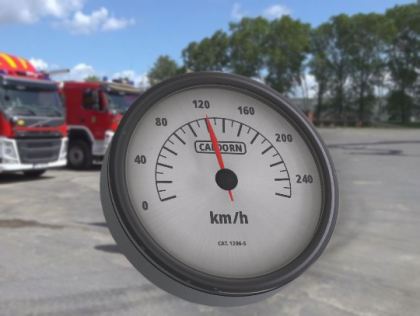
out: {"value": 120, "unit": "km/h"}
